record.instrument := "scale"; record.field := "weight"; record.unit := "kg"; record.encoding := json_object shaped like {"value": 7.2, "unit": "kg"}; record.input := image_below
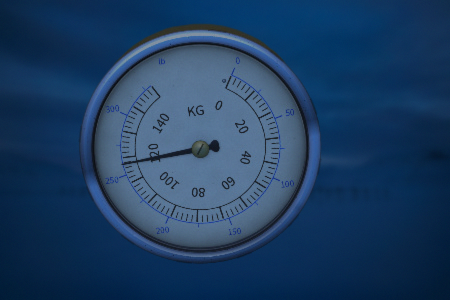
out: {"value": 118, "unit": "kg"}
